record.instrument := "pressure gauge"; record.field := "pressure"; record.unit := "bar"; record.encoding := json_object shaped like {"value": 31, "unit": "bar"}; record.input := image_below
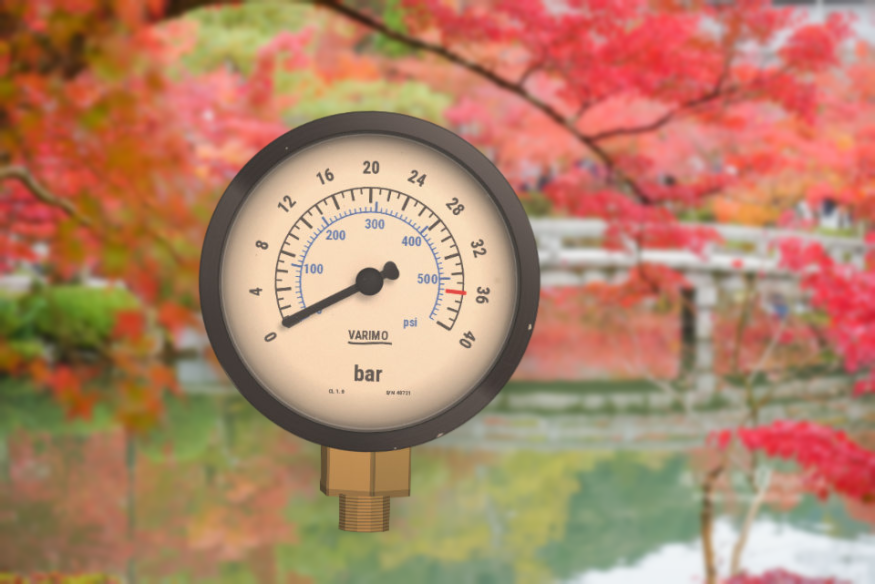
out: {"value": 0.5, "unit": "bar"}
